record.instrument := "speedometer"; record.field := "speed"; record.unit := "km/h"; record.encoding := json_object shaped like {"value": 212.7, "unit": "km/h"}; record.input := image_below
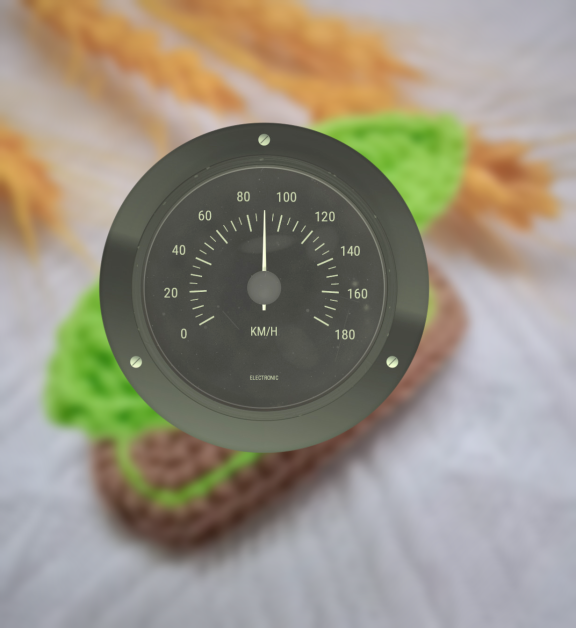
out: {"value": 90, "unit": "km/h"}
